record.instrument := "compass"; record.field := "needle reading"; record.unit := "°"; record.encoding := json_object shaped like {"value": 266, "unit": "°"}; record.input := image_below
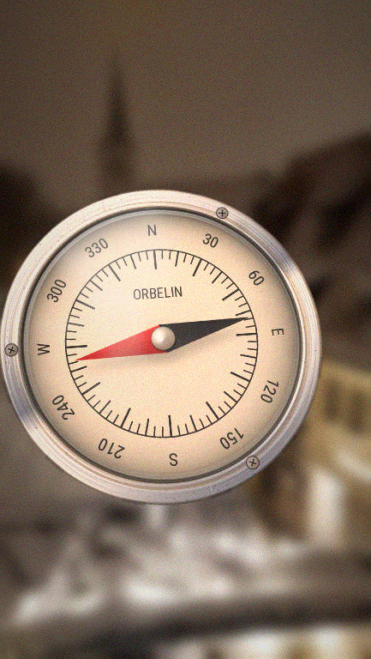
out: {"value": 260, "unit": "°"}
